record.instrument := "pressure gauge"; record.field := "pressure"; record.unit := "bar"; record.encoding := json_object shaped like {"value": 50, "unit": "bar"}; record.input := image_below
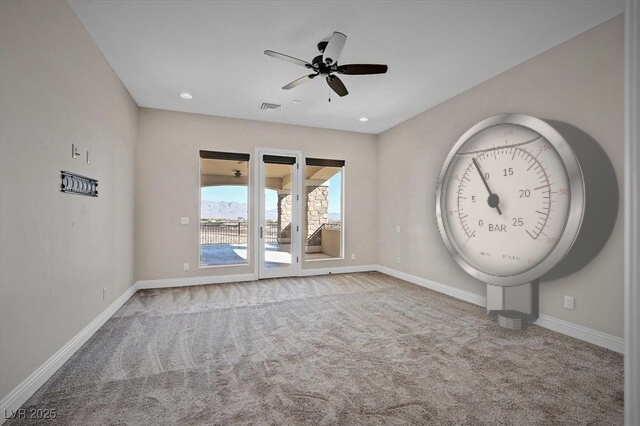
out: {"value": 10, "unit": "bar"}
